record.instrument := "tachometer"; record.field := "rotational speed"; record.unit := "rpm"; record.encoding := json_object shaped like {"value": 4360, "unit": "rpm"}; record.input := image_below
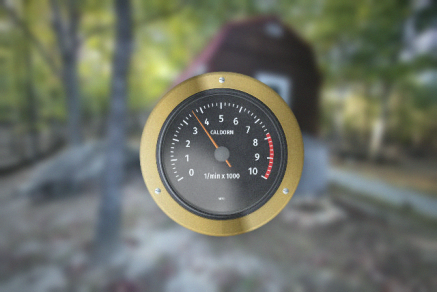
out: {"value": 3600, "unit": "rpm"}
